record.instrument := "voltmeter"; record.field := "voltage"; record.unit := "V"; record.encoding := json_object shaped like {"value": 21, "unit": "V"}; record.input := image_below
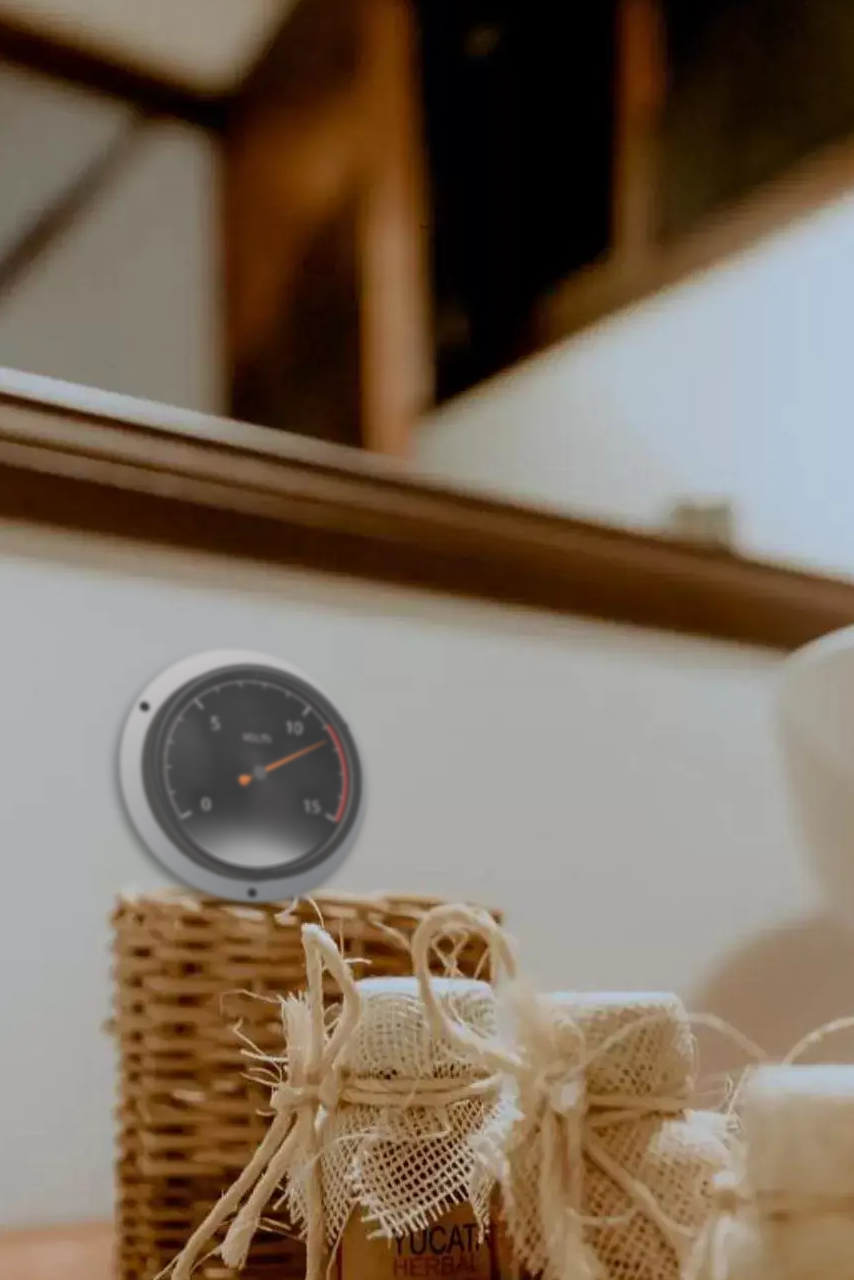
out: {"value": 11.5, "unit": "V"}
